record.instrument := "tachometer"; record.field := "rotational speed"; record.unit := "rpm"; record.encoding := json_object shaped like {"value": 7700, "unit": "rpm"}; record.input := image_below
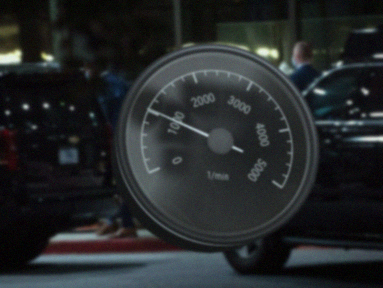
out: {"value": 1000, "unit": "rpm"}
